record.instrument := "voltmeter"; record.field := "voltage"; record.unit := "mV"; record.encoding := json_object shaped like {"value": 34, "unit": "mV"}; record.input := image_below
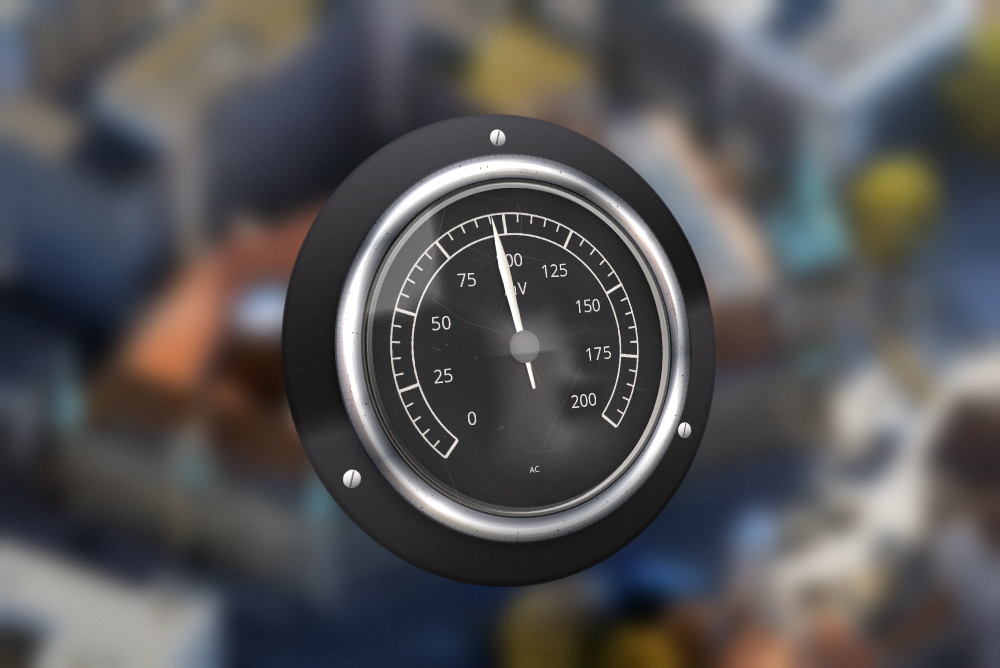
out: {"value": 95, "unit": "mV"}
